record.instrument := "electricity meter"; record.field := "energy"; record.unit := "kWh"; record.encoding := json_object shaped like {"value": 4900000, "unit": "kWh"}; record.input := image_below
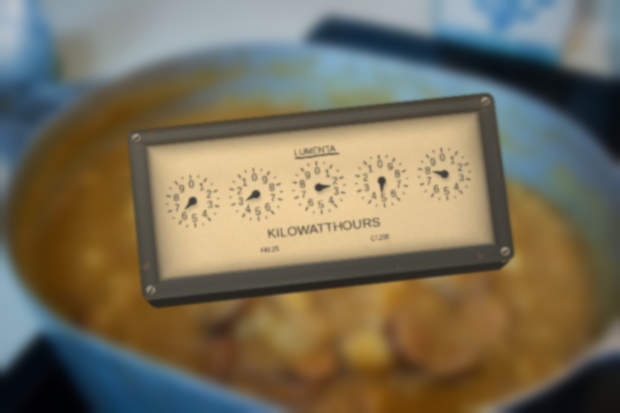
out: {"value": 63248, "unit": "kWh"}
